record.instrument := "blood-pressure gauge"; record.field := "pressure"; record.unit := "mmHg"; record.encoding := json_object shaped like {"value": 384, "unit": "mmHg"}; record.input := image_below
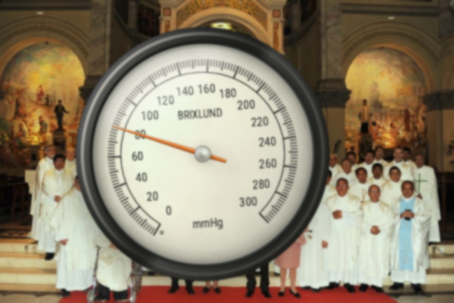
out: {"value": 80, "unit": "mmHg"}
